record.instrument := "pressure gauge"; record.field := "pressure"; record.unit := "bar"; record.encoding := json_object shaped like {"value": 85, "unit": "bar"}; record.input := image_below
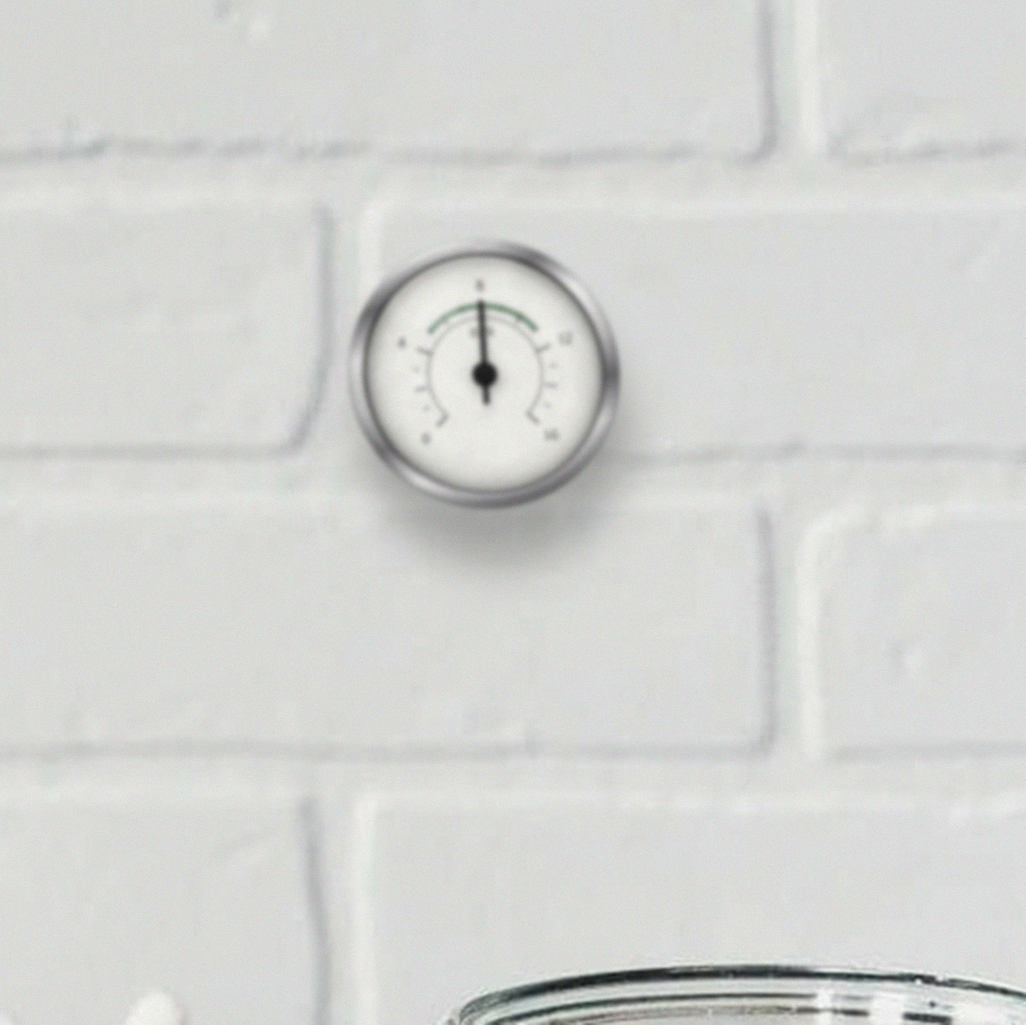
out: {"value": 8, "unit": "bar"}
